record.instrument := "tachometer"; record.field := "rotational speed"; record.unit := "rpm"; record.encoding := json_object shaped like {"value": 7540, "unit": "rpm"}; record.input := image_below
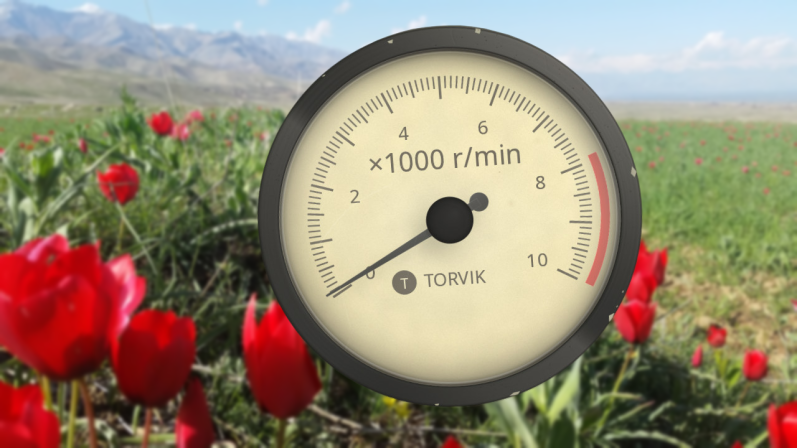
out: {"value": 100, "unit": "rpm"}
